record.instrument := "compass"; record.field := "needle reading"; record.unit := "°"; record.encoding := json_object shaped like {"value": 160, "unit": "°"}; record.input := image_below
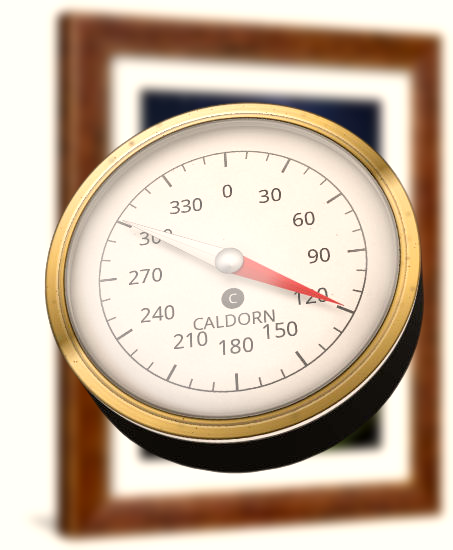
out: {"value": 120, "unit": "°"}
